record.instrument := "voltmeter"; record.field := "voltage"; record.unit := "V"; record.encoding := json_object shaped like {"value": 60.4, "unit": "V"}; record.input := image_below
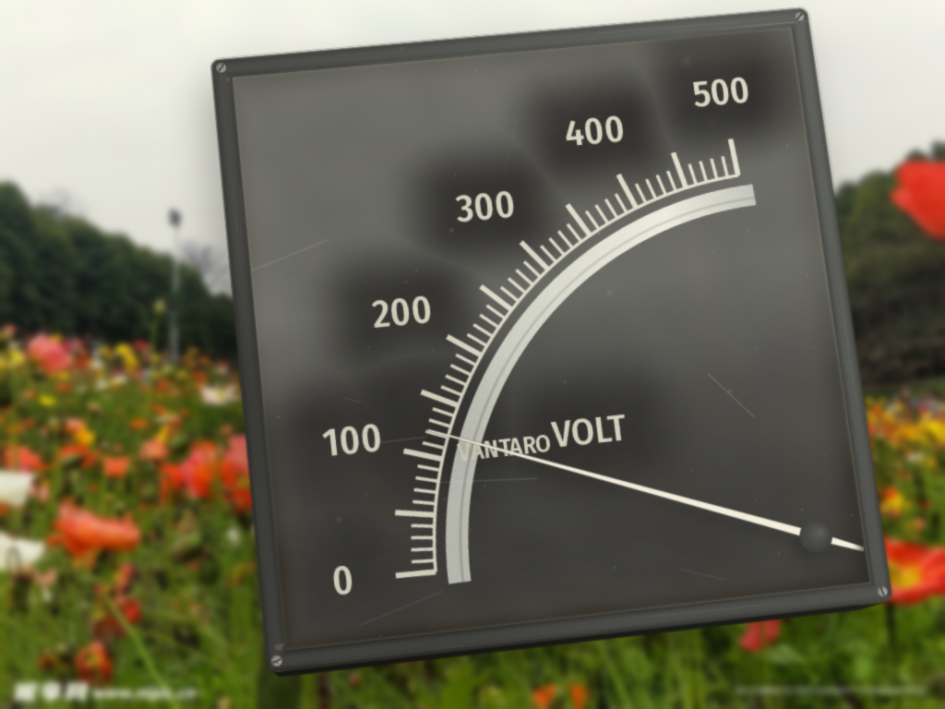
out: {"value": 120, "unit": "V"}
